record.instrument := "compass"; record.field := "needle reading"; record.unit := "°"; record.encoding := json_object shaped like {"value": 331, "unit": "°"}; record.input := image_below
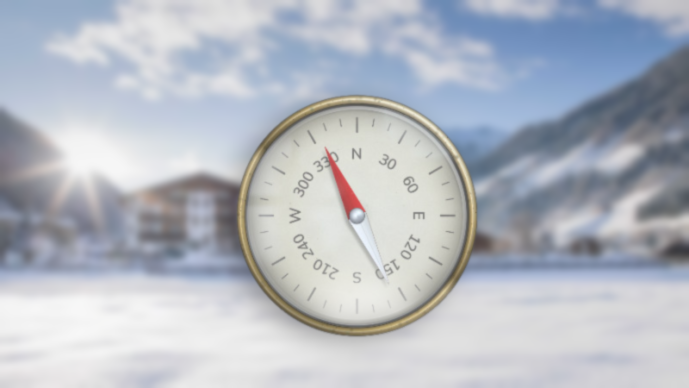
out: {"value": 335, "unit": "°"}
